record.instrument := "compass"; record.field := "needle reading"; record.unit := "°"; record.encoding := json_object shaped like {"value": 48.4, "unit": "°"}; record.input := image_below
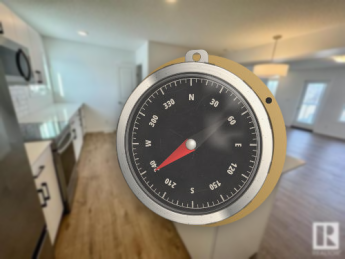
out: {"value": 235, "unit": "°"}
